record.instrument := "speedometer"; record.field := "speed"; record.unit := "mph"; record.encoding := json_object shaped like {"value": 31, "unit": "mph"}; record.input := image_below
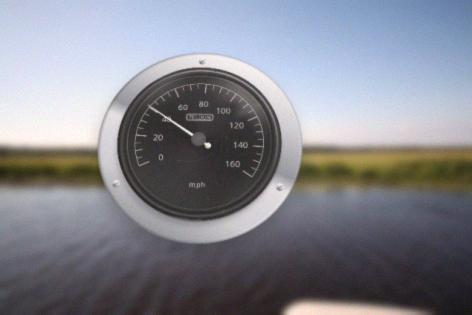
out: {"value": 40, "unit": "mph"}
